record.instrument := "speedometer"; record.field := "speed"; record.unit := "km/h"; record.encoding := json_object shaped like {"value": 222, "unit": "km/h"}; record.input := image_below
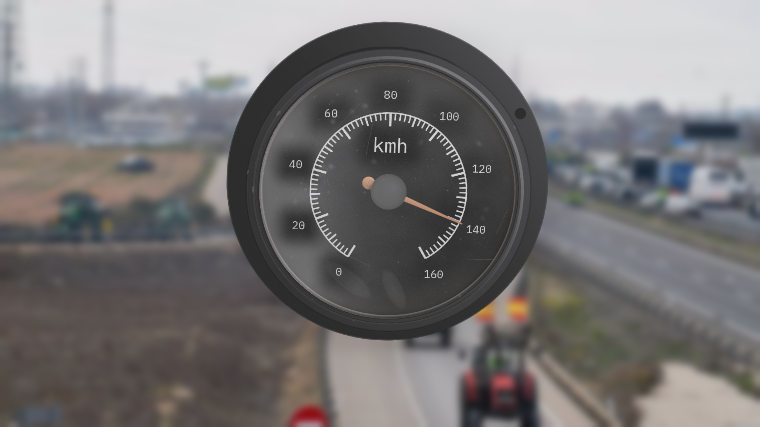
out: {"value": 140, "unit": "km/h"}
